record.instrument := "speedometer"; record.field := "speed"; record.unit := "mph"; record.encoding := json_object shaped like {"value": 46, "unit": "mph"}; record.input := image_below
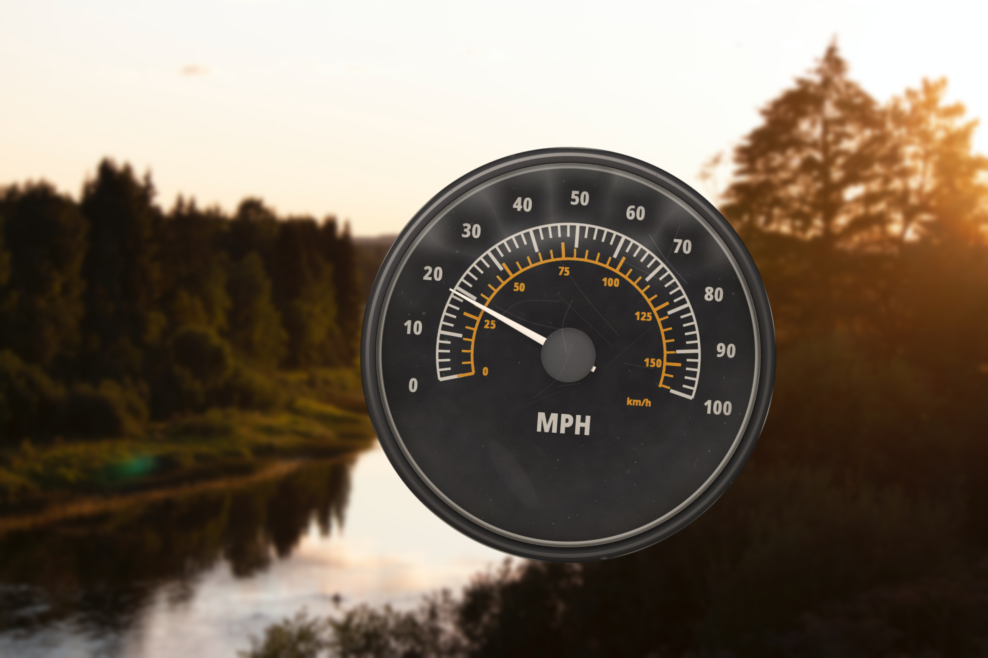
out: {"value": 19, "unit": "mph"}
